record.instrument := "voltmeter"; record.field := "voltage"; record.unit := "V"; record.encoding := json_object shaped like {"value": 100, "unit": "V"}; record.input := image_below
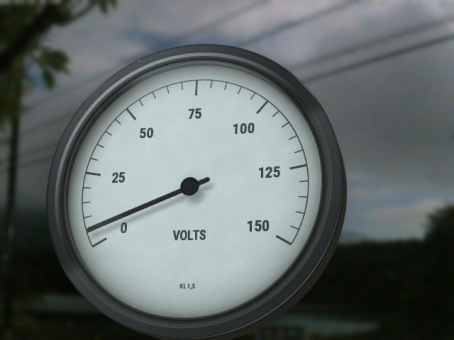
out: {"value": 5, "unit": "V"}
